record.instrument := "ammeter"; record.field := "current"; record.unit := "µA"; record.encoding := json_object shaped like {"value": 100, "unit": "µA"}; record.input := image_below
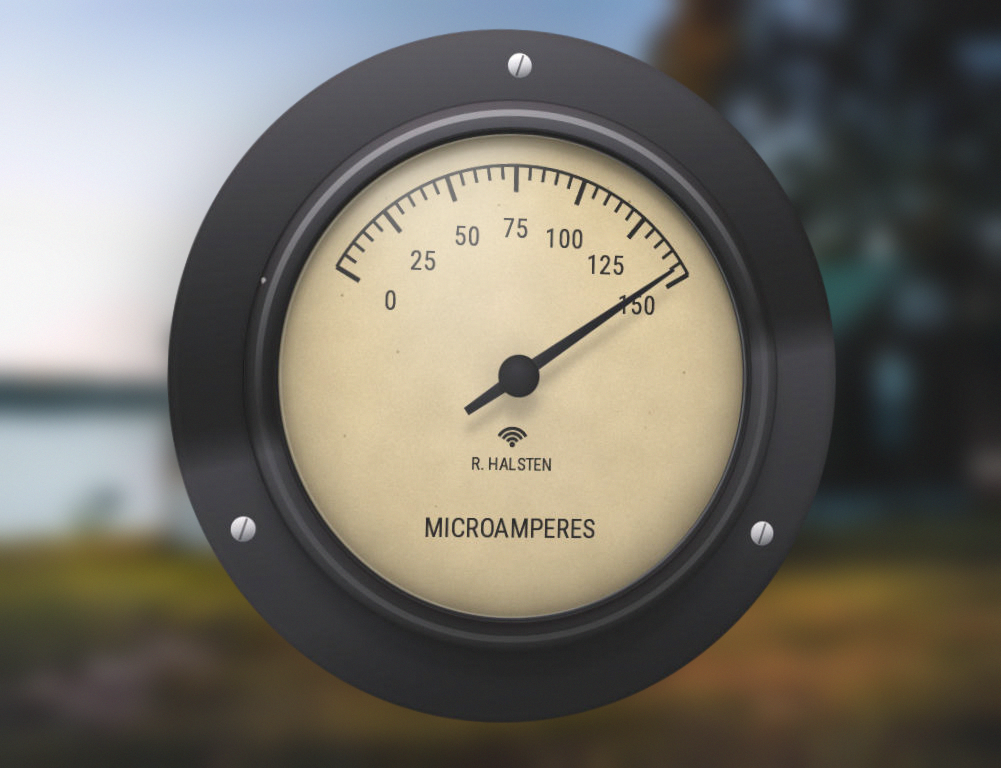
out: {"value": 145, "unit": "µA"}
